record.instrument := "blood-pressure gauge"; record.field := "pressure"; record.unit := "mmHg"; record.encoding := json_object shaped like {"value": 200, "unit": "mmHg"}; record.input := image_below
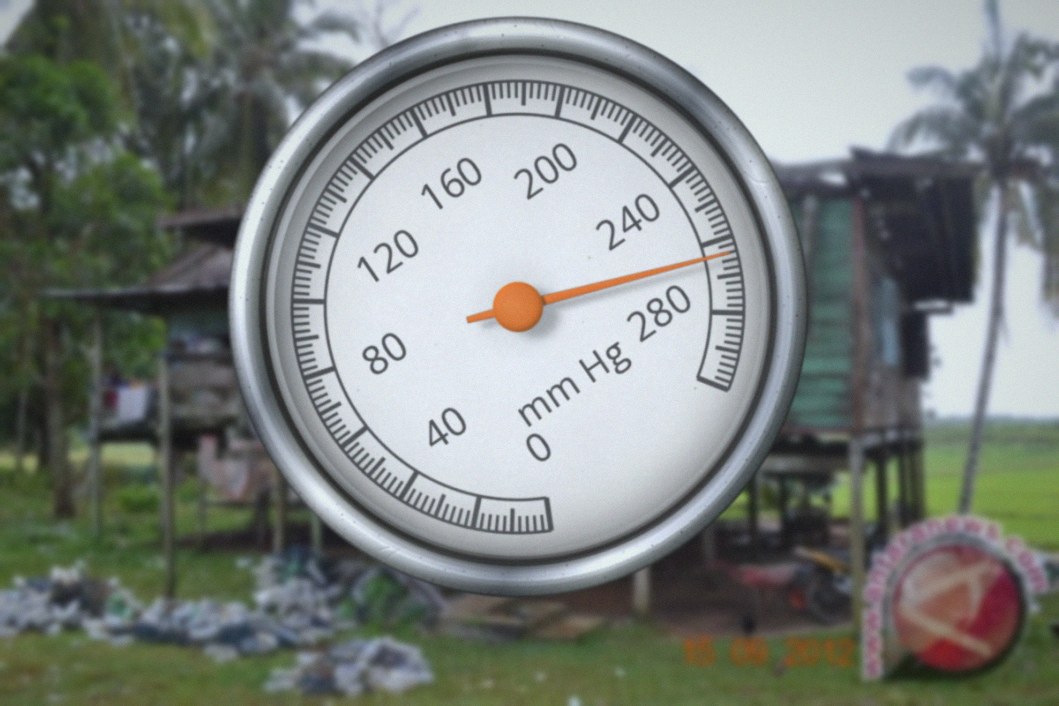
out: {"value": 264, "unit": "mmHg"}
